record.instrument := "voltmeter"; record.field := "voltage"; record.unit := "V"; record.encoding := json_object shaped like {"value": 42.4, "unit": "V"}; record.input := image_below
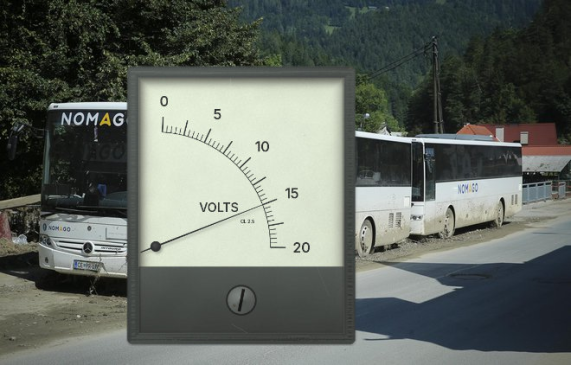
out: {"value": 15, "unit": "V"}
